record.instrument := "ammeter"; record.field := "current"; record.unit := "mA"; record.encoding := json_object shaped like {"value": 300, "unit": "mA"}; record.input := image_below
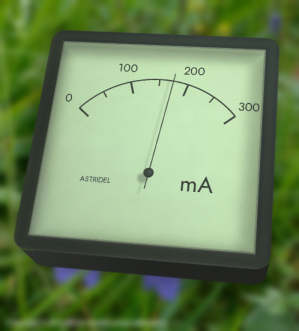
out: {"value": 175, "unit": "mA"}
